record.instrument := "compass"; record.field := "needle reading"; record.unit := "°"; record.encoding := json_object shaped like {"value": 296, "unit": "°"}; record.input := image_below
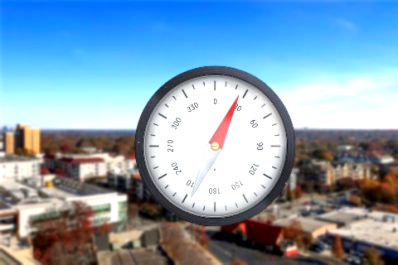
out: {"value": 25, "unit": "°"}
